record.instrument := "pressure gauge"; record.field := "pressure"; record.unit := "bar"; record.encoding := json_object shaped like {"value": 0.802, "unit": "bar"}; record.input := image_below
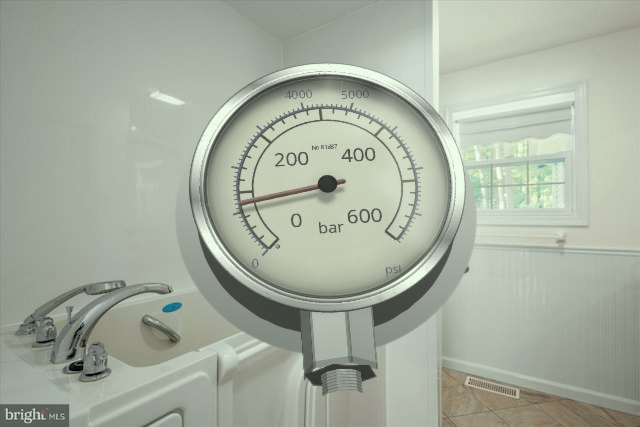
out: {"value": 80, "unit": "bar"}
